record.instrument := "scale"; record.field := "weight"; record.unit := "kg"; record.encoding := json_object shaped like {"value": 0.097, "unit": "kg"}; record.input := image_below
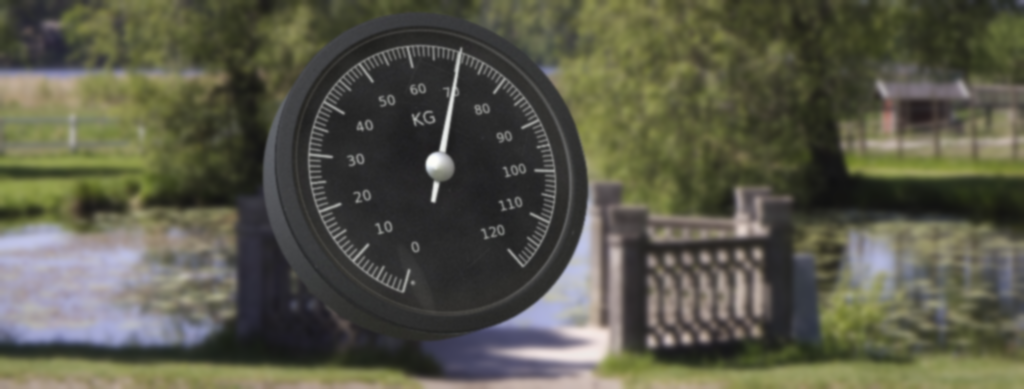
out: {"value": 70, "unit": "kg"}
